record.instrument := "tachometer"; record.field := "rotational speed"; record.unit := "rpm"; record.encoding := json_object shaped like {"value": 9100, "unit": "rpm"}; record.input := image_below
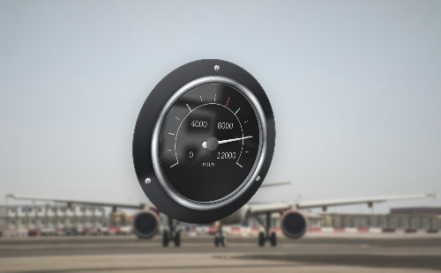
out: {"value": 10000, "unit": "rpm"}
